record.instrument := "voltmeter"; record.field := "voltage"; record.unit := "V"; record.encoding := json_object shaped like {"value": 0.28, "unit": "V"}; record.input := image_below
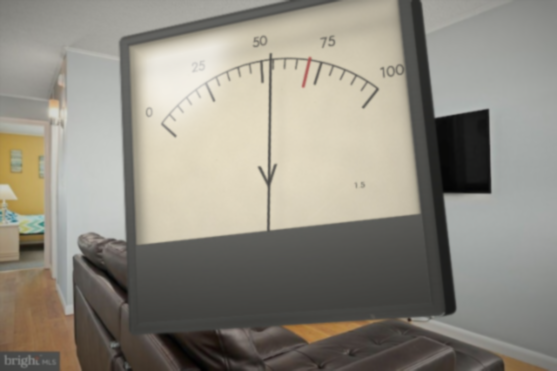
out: {"value": 55, "unit": "V"}
